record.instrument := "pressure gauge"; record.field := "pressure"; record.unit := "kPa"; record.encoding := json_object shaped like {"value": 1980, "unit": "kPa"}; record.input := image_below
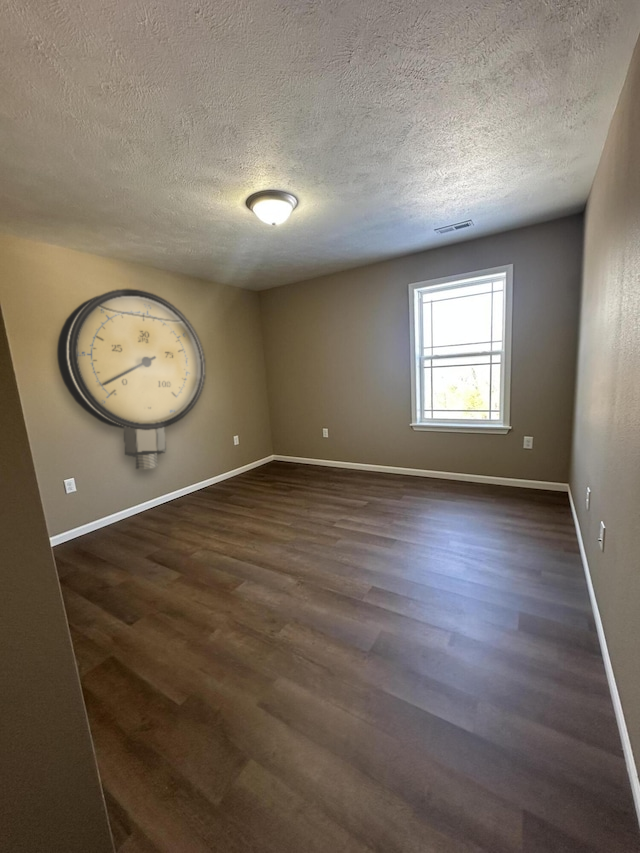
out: {"value": 5, "unit": "kPa"}
